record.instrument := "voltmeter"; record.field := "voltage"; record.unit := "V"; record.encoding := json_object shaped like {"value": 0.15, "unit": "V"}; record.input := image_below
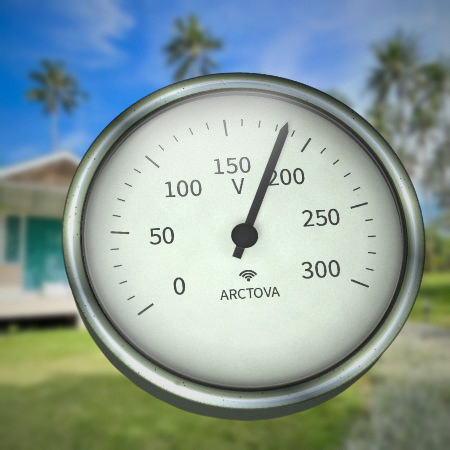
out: {"value": 185, "unit": "V"}
